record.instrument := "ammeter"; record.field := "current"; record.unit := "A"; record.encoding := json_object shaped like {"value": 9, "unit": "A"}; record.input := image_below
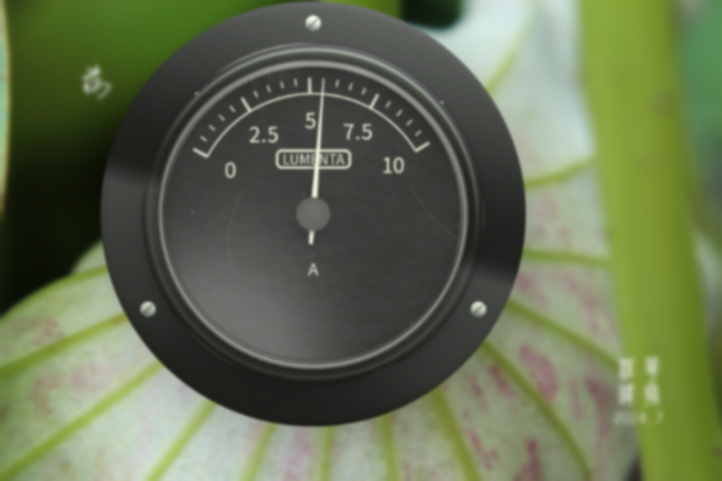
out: {"value": 5.5, "unit": "A"}
